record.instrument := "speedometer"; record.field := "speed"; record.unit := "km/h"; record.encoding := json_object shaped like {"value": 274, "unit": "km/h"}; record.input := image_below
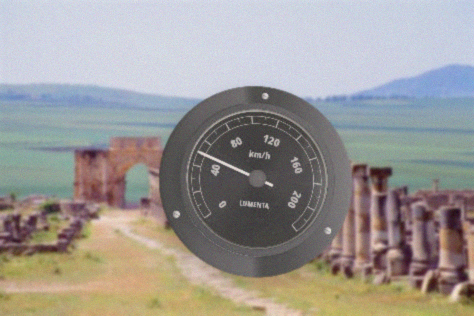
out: {"value": 50, "unit": "km/h"}
